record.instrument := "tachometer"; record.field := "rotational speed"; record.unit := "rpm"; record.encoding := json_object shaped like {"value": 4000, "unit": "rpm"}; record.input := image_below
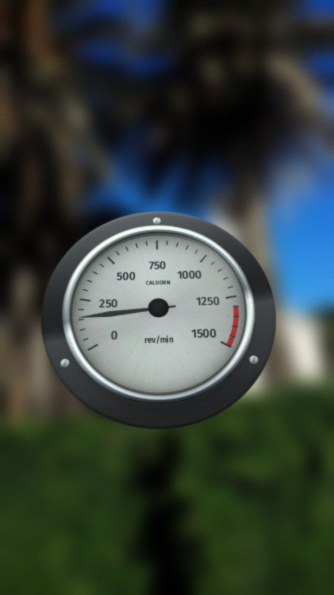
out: {"value": 150, "unit": "rpm"}
